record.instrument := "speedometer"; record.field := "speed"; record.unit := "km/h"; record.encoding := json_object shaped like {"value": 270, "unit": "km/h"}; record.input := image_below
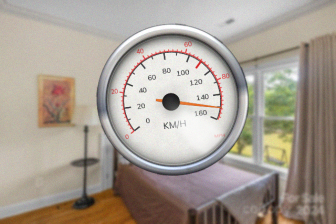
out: {"value": 150, "unit": "km/h"}
